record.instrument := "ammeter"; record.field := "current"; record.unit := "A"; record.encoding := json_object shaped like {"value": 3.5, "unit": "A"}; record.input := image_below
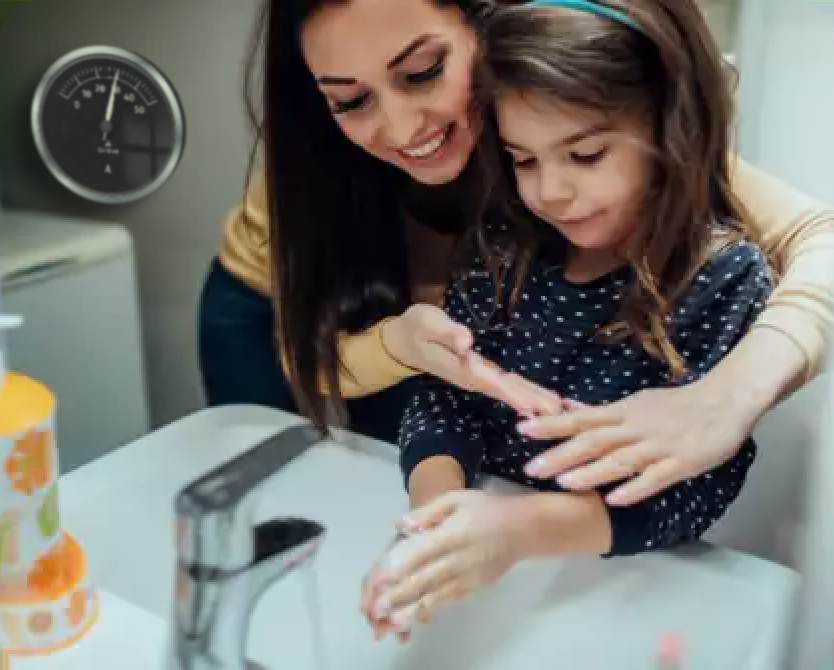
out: {"value": 30, "unit": "A"}
